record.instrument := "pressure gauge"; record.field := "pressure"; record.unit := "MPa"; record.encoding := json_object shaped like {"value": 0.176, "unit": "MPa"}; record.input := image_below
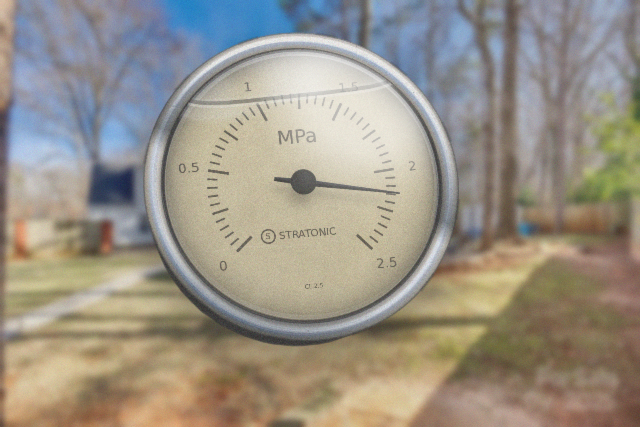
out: {"value": 2.15, "unit": "MPa"}
